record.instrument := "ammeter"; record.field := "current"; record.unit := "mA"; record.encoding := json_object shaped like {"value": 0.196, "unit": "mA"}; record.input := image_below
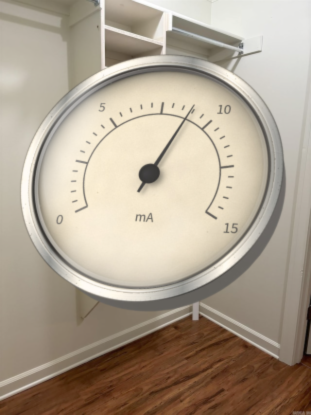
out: {"value": 9, "unit": "mA"}
